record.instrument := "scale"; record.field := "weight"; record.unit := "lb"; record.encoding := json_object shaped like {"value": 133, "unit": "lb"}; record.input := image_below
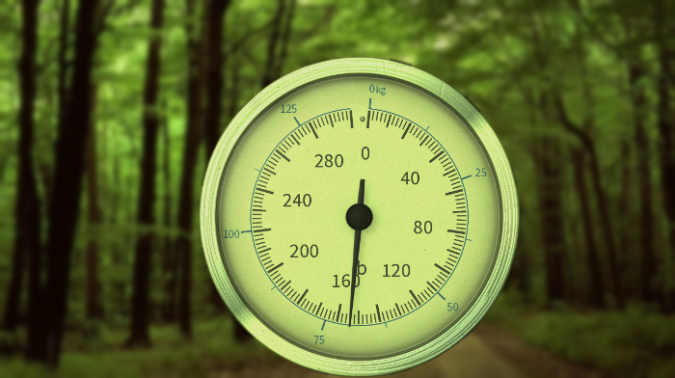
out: {"value": 154, "unit": "lb"}
